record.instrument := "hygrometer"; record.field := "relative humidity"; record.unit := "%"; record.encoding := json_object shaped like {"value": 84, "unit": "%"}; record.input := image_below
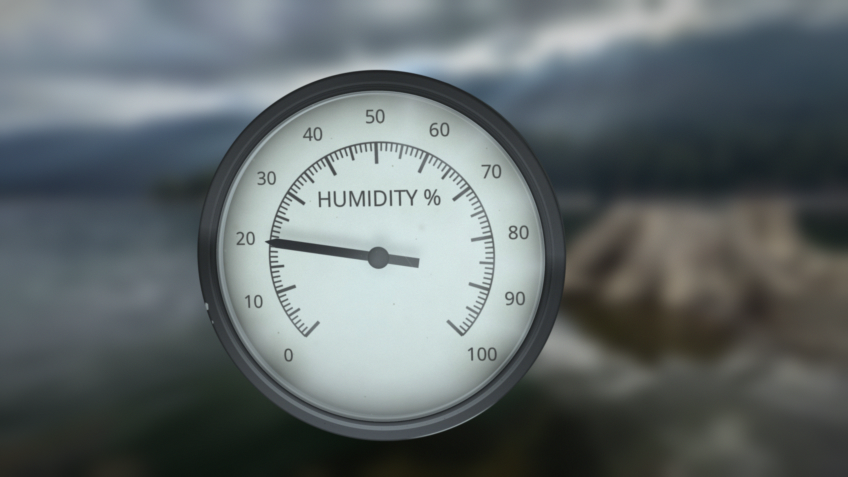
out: {"value": 20, "unit": "%"}
